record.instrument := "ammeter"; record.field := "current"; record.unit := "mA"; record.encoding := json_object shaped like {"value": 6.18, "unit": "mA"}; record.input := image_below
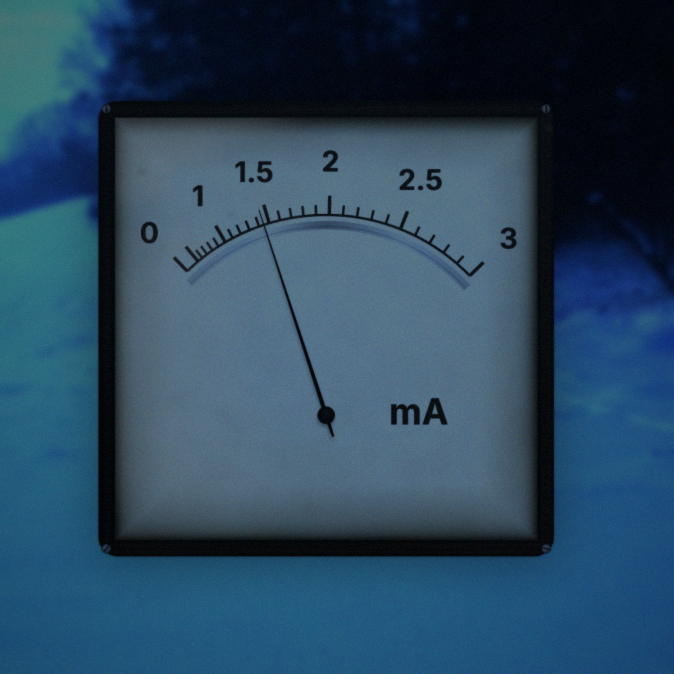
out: {"value": 1.45, "unit": "mA"}
